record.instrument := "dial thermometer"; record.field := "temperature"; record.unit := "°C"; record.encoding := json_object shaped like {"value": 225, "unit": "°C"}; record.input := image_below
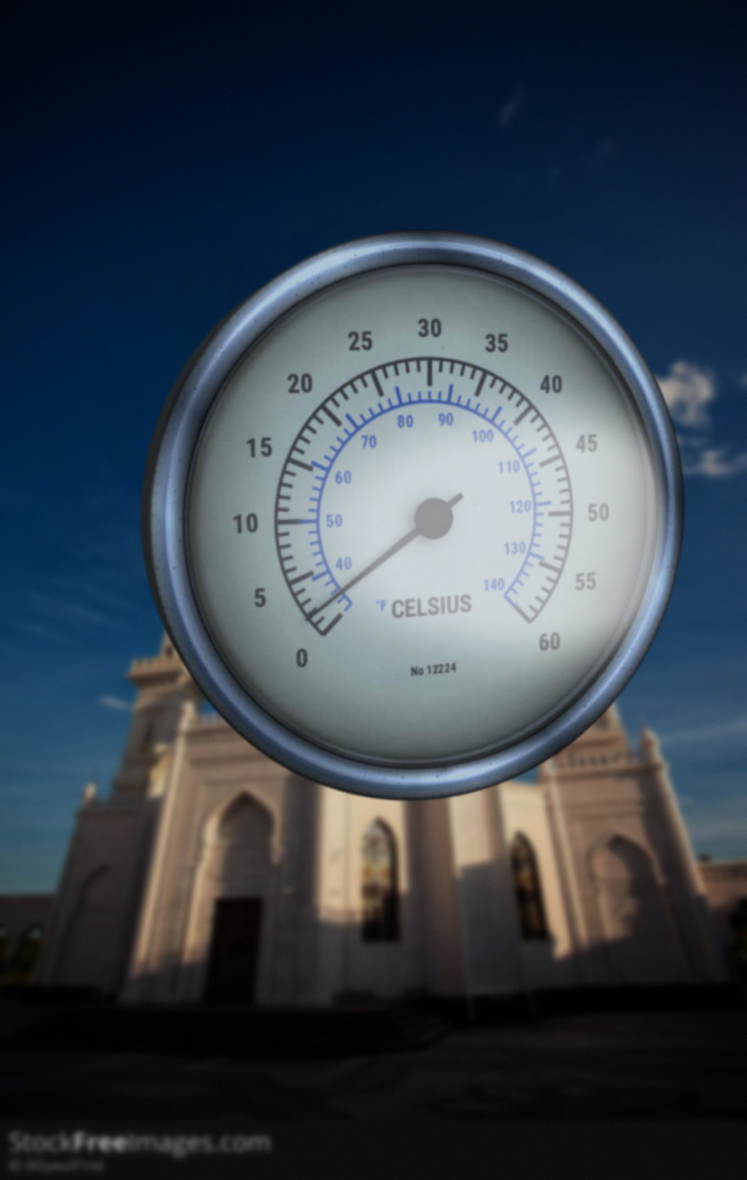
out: {"value": 2, "unit": "°C"}
